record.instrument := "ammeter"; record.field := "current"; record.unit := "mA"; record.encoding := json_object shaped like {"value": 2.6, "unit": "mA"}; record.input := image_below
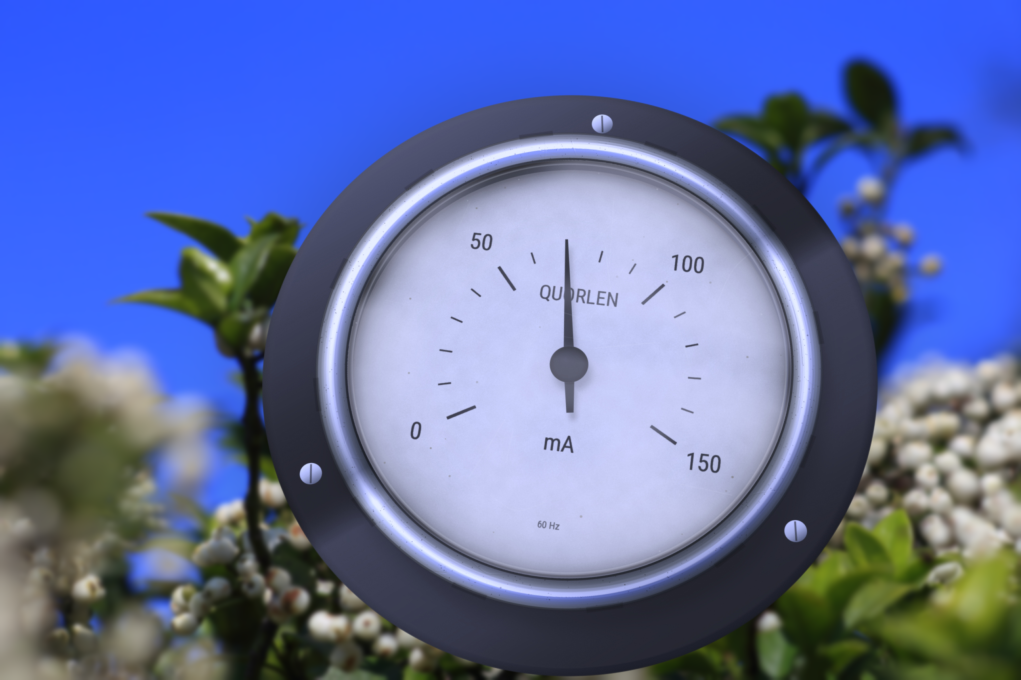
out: {"value": 70, "unit": "mA"}
